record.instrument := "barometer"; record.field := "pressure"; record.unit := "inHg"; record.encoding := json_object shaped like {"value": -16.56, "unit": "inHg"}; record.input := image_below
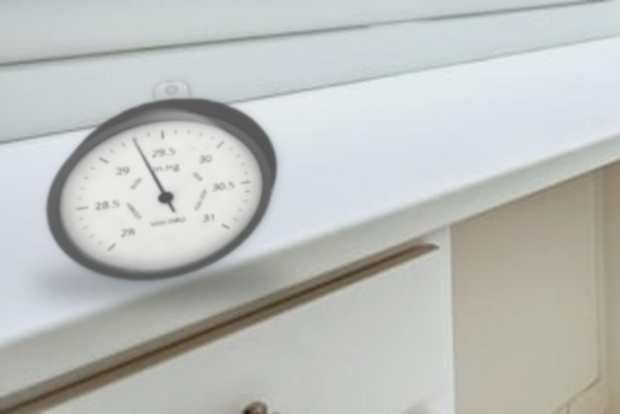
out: {"value": 29.3, "unit": "inHg"}
